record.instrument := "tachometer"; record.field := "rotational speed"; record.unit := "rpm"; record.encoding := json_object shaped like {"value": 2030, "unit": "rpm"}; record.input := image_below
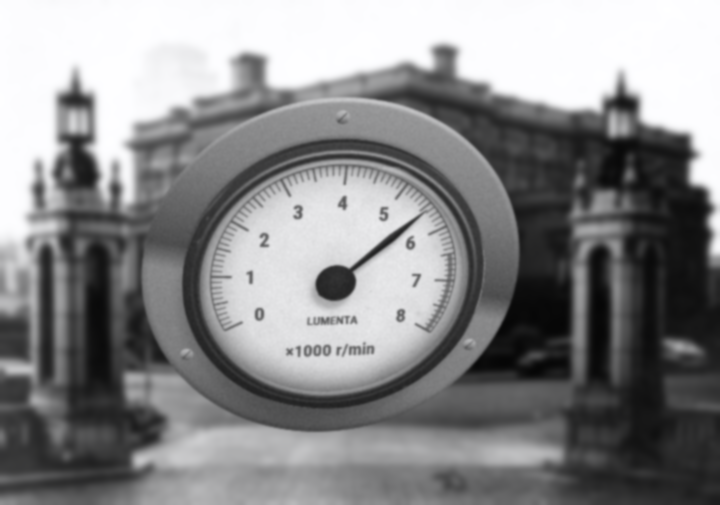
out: {"value": 5500, "unit": "rpm"}
